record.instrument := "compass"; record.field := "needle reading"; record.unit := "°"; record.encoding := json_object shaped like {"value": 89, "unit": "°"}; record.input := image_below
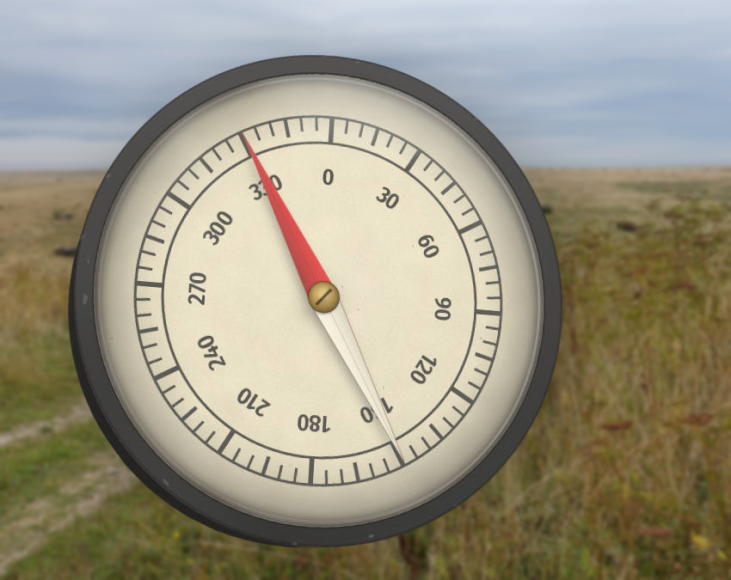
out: {"value": 330, "unit": "°"}
